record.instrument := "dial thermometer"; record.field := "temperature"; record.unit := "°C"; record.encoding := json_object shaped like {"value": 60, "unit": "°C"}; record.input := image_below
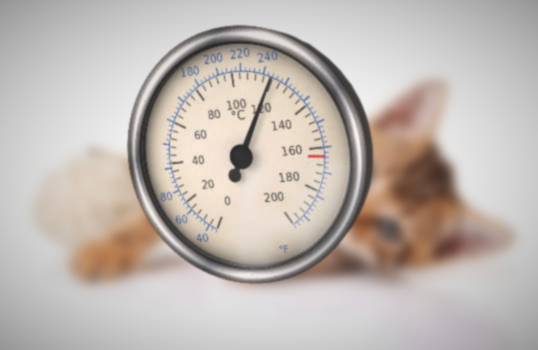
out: {"value": 120, "unit": "°C"}
